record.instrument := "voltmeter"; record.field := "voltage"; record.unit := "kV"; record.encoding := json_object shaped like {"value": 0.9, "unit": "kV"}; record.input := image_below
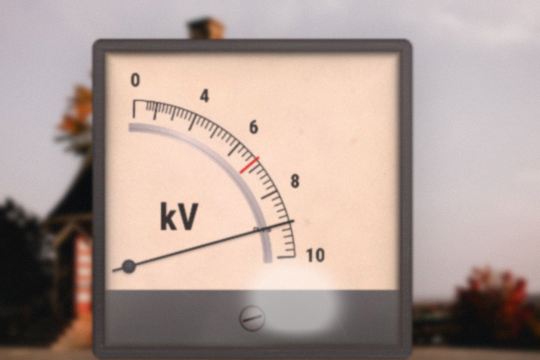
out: {"value": 9, "unit": "kV"}
